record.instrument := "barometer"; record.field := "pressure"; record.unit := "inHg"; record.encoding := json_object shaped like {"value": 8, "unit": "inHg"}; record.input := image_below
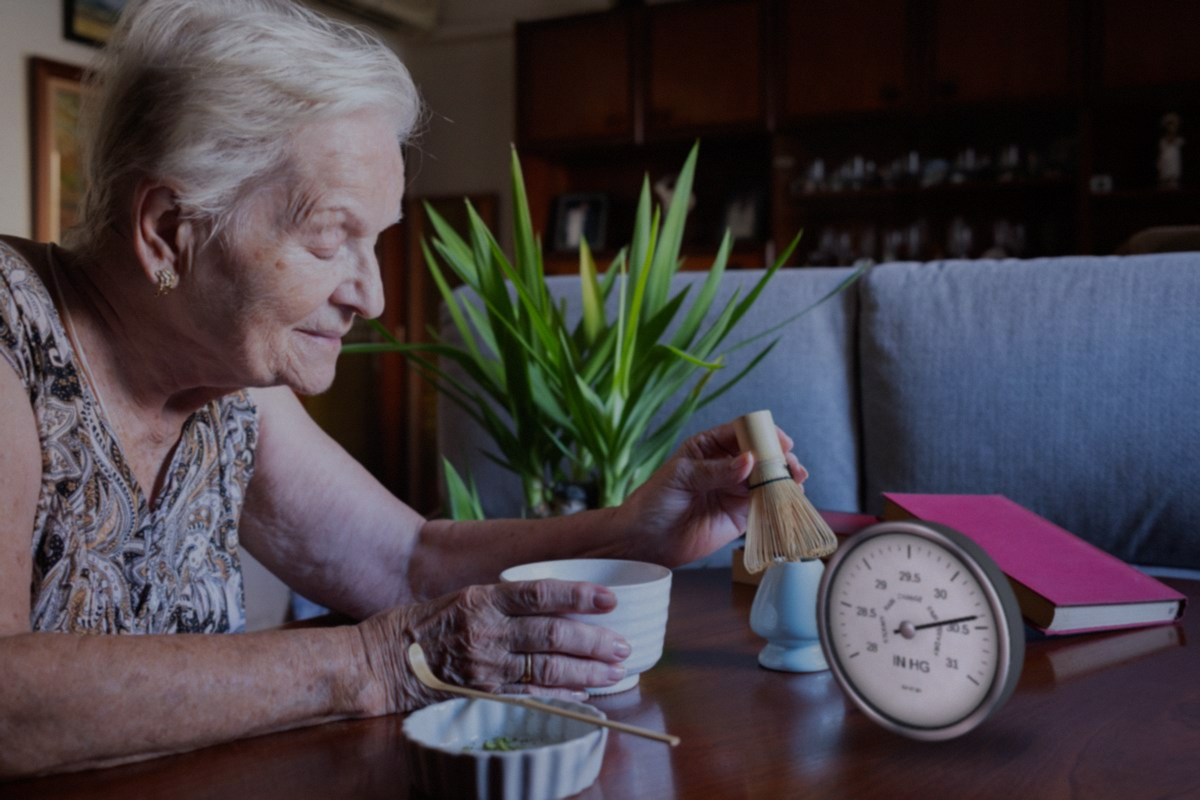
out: {"value": 30.4, "unit": "inHg"}
